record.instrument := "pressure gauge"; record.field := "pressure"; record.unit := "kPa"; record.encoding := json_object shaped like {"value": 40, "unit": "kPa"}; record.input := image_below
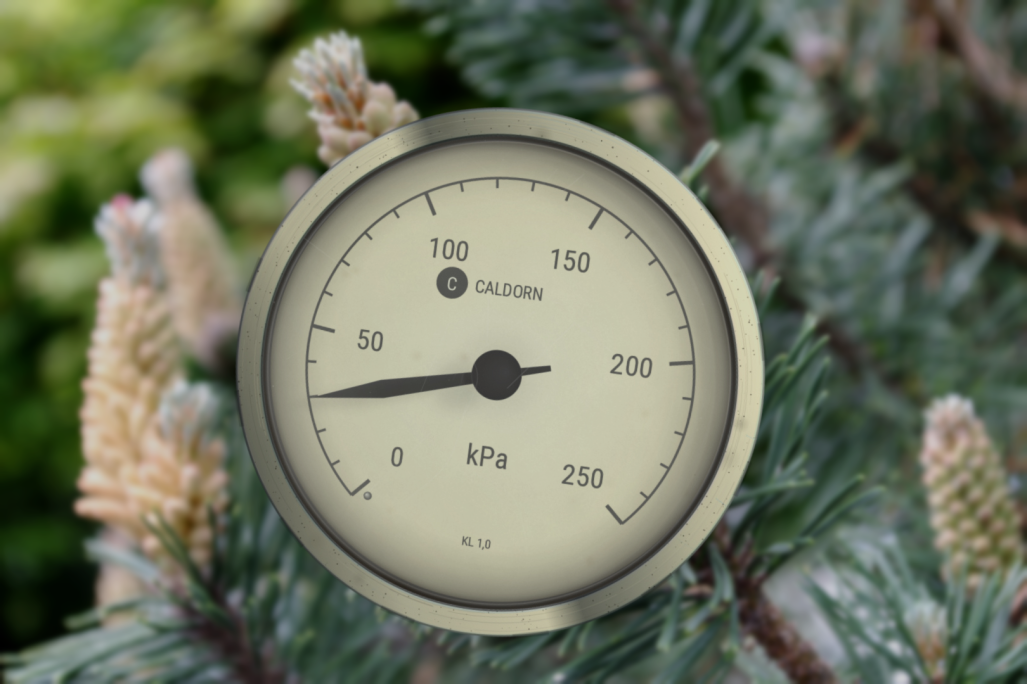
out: {"value": 30, "unit": "kPa"}
